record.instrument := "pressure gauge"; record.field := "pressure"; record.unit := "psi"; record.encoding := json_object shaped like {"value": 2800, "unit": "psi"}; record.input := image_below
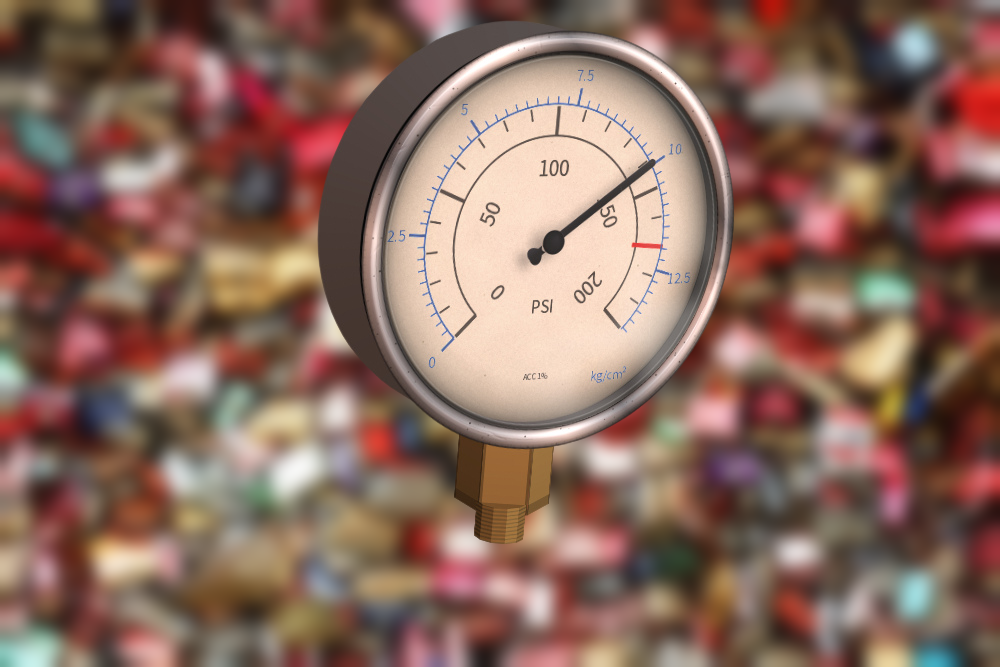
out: {"value": 140, "unit": "psi"}
